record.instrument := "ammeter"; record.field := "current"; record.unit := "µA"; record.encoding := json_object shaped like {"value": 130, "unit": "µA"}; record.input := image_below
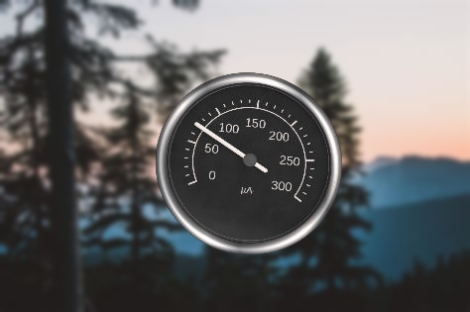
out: {"value": 70, "unit": "µA"}
